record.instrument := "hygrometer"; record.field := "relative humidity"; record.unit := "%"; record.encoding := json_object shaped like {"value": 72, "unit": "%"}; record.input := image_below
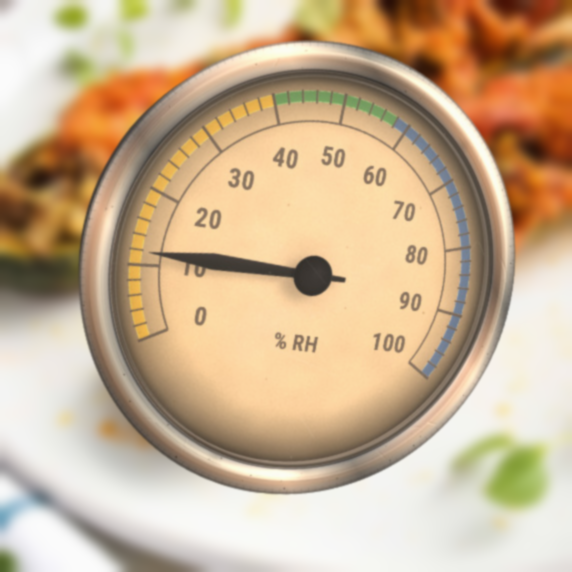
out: {"value": 12, "unit": "%"}
